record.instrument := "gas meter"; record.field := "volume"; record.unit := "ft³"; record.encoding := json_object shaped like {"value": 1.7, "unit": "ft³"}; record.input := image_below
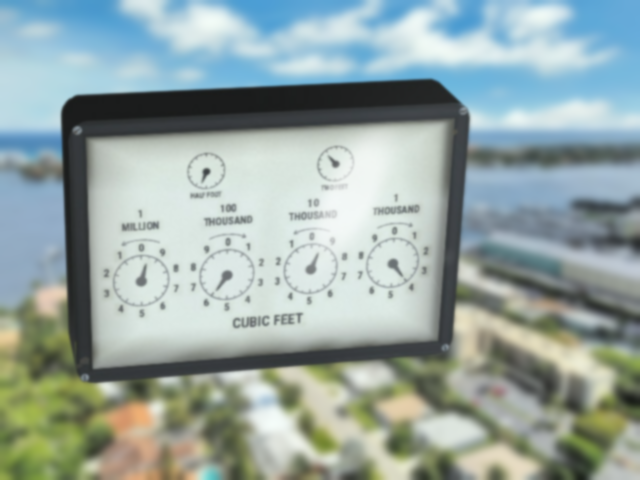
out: {"value": 959400, "unit": "ft³"}
